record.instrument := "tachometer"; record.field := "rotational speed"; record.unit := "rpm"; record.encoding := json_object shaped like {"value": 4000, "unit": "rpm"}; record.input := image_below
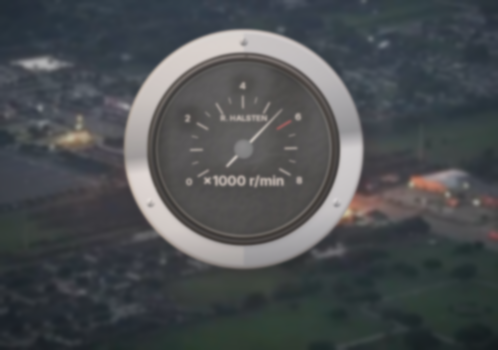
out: {"value": 5500, "unit": "rpm"}
